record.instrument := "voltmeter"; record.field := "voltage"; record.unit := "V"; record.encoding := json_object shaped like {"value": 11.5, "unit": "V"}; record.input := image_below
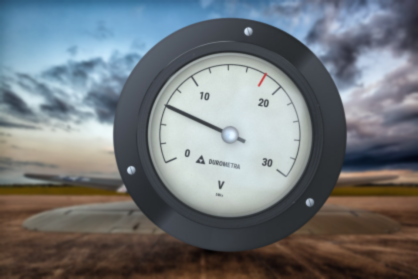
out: {"value": 6, "unit": "V"}
